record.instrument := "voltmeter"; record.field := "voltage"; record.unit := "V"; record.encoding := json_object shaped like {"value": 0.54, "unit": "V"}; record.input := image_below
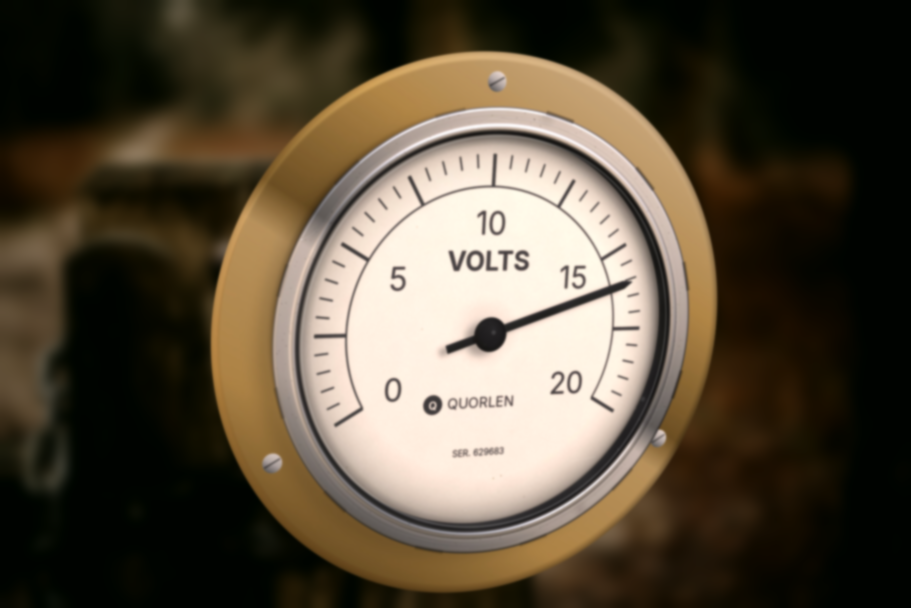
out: {"value": 16, "unit": "V"}
